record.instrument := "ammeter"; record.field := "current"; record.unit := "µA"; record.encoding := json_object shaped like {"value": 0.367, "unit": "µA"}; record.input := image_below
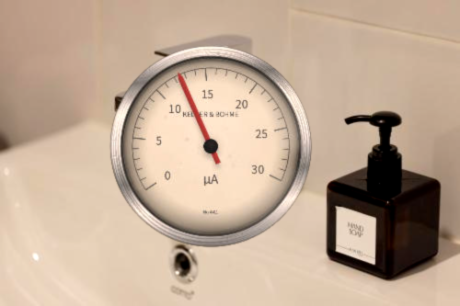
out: {"value": 12.5, "unit": "µA"}
